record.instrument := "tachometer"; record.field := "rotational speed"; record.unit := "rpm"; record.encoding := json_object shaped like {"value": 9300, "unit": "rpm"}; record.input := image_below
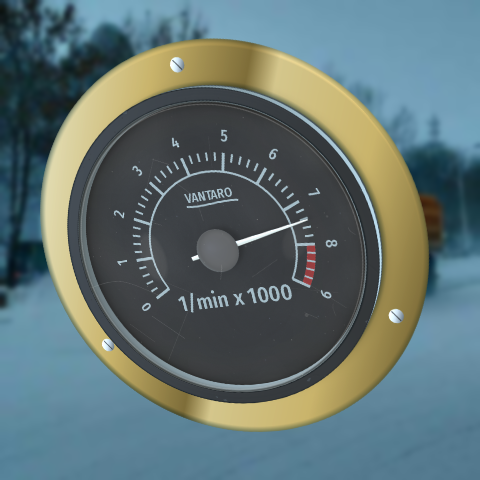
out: {"value": 7400, "unit": "rpm"}
